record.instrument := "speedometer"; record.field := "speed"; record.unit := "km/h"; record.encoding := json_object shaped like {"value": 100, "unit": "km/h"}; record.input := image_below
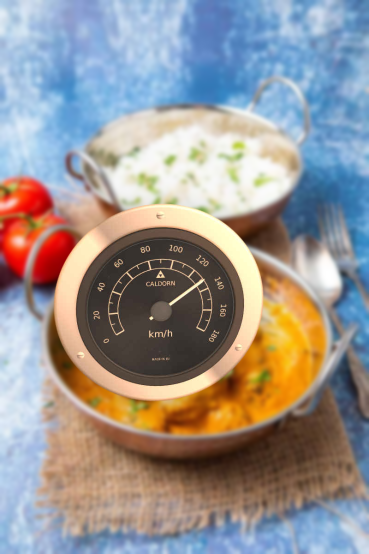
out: {"value": 130, "unit": "km/h"}
